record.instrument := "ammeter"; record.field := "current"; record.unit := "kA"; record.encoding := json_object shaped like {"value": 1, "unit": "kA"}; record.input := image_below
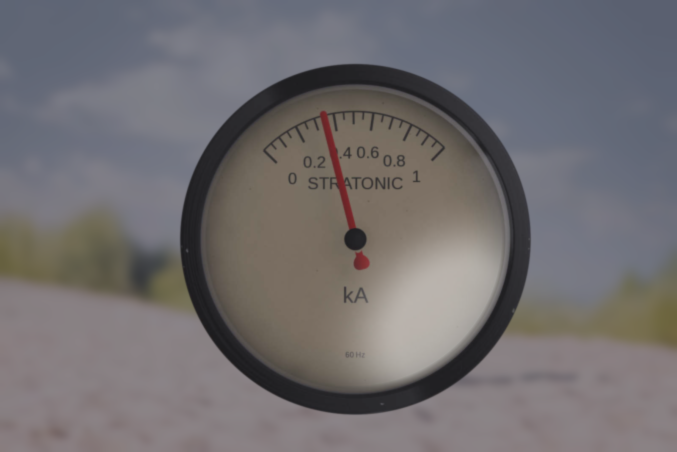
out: {"value": 0.35, "unit": "kA"}
